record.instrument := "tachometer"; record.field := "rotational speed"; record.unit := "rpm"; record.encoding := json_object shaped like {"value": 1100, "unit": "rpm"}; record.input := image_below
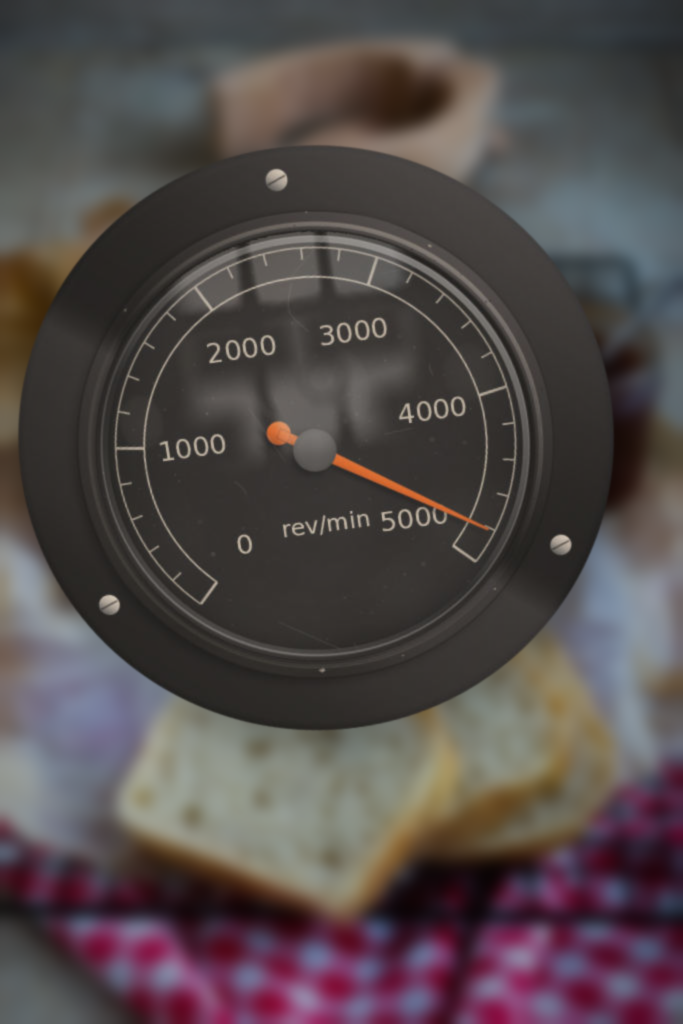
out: {"value": 4800, "unit": "rpm"}
